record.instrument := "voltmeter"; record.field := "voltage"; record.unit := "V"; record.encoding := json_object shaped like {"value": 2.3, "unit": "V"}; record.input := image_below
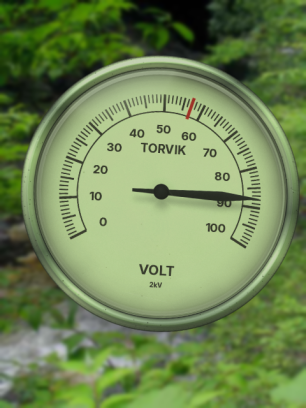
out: {"value": 88, "unit": "V"}
